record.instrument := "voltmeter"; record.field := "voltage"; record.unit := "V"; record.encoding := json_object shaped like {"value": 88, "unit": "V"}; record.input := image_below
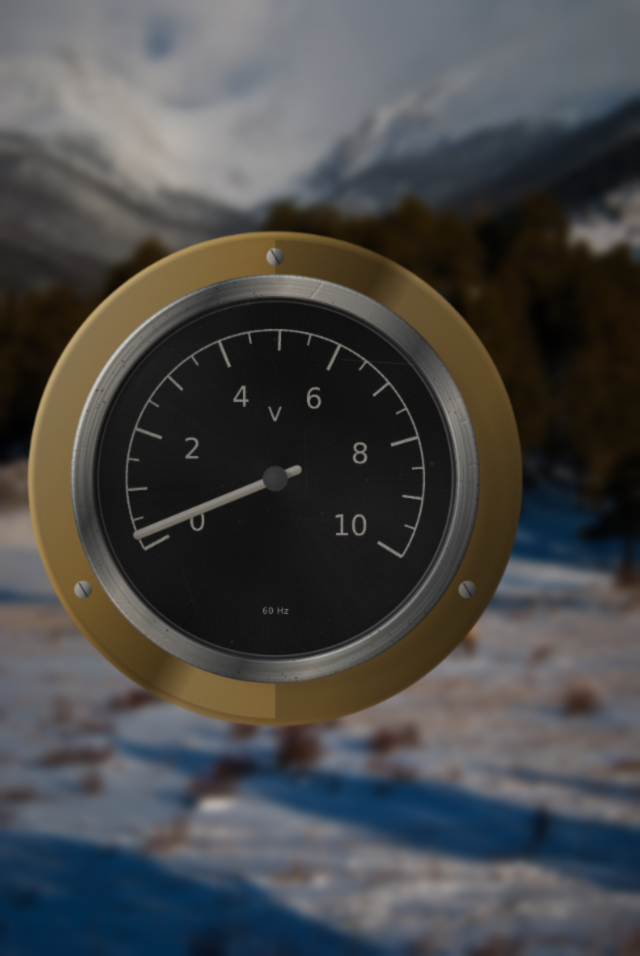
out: {"value": 0.25, "unit": "V"}
